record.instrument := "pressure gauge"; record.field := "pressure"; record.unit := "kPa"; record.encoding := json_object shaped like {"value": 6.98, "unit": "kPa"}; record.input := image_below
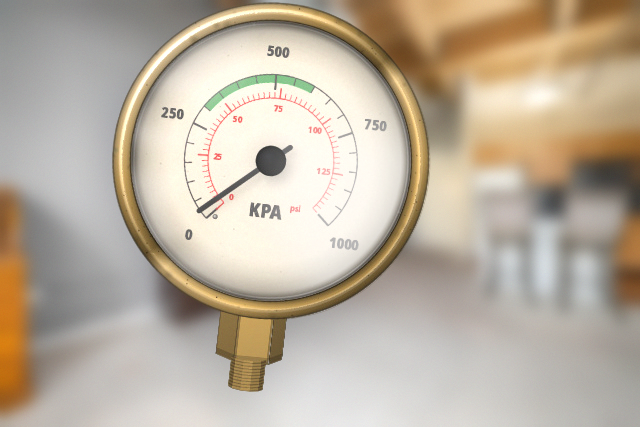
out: {"value": 25, "unit": "kPa"}
